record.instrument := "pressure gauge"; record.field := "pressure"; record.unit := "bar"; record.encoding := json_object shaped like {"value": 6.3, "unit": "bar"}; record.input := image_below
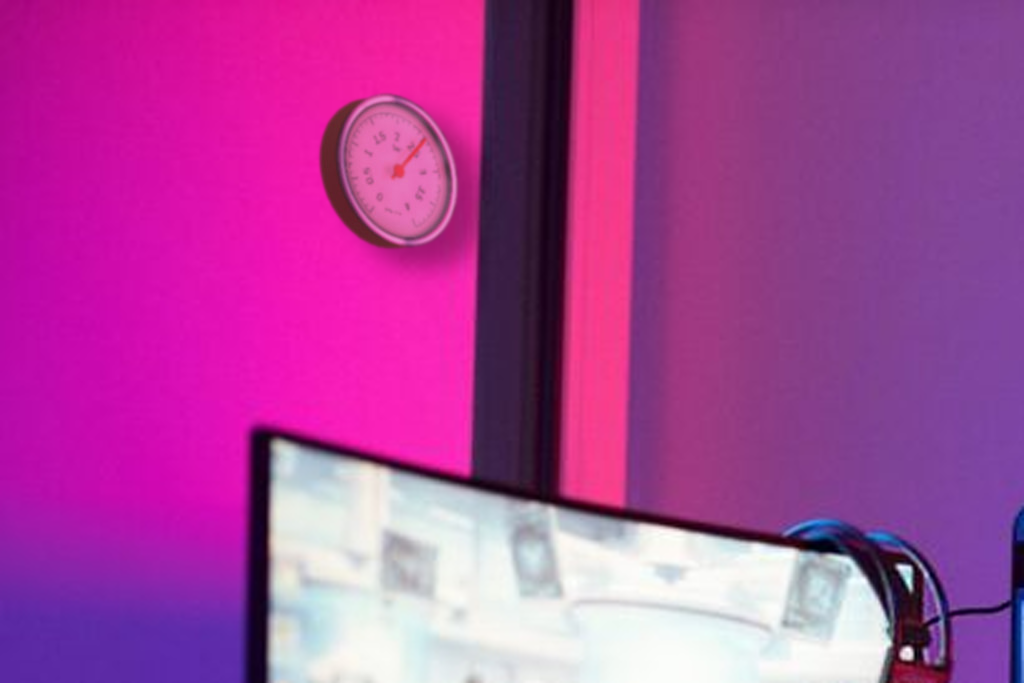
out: {"value": 2.5, "unit": "bar"}
